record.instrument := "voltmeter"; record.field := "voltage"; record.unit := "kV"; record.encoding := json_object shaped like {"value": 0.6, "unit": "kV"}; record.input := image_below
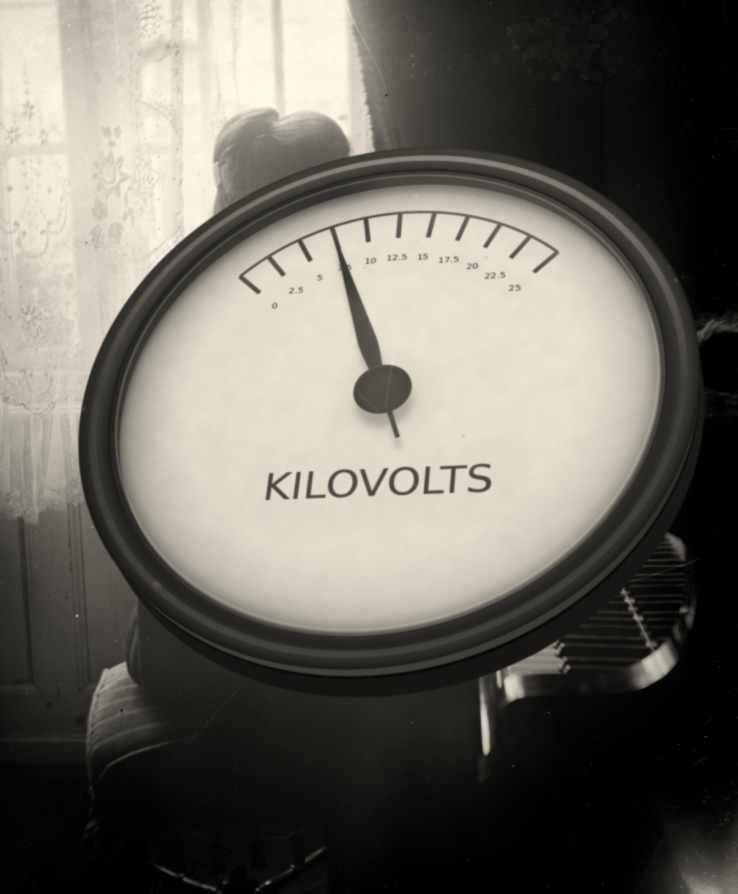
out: {"value": 7.5, "unit": "kV"}
